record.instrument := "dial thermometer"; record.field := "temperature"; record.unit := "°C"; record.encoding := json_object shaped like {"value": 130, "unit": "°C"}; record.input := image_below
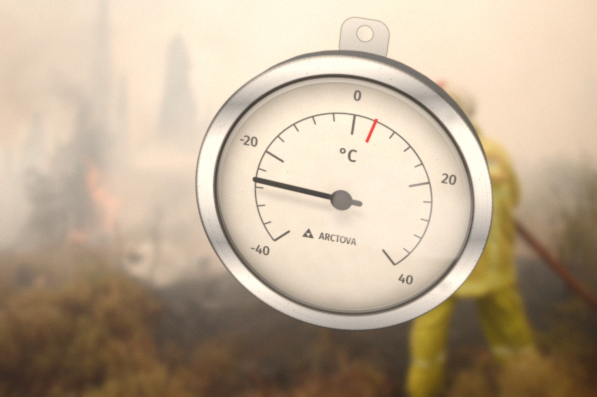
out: {"value": -26, "unit": "°C"}
